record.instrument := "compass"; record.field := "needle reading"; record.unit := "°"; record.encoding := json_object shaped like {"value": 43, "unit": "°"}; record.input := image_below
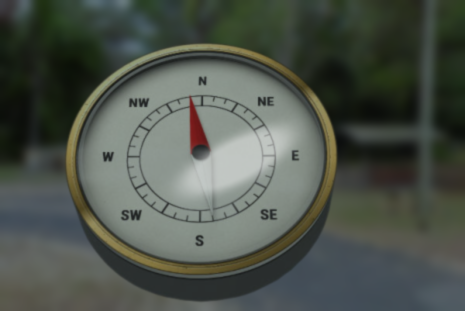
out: {"value": 350, "unit": "°"}
